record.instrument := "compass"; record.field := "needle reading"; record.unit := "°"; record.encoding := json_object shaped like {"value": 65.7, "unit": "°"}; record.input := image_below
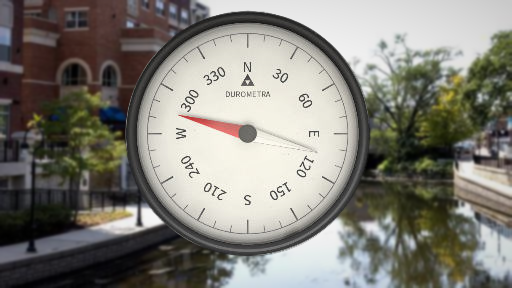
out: {"value": 285, "unit": "°"}
